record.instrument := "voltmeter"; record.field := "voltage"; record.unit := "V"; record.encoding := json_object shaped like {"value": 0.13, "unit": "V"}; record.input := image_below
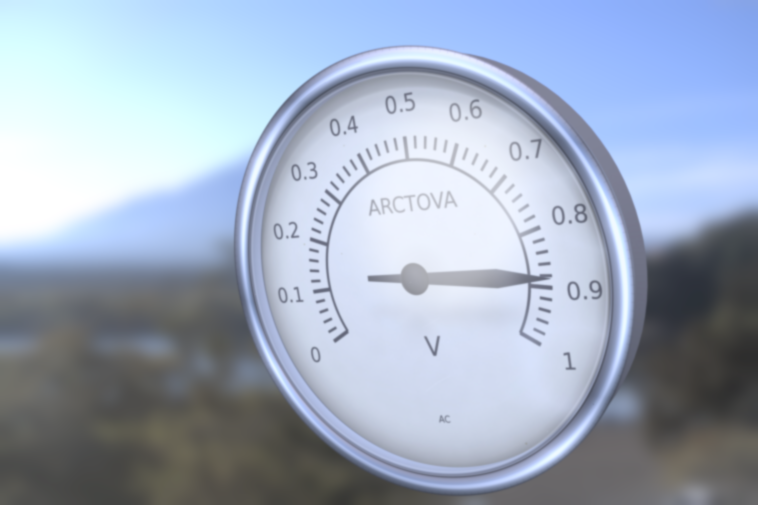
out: {"value": 0.88, "unit": "V"}
